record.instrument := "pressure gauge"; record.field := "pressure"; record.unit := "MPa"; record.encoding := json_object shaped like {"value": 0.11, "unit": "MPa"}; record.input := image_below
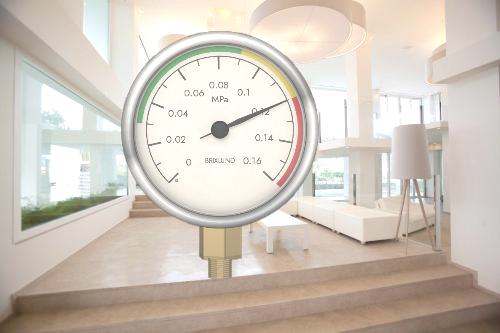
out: {"value": 0.12, "unit": "MPa"}
